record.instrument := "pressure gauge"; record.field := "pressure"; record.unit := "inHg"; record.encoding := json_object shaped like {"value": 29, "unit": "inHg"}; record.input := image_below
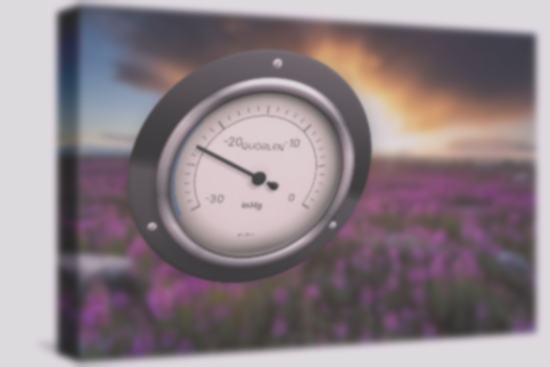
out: {"value": -23, "unit": "inHg"}
